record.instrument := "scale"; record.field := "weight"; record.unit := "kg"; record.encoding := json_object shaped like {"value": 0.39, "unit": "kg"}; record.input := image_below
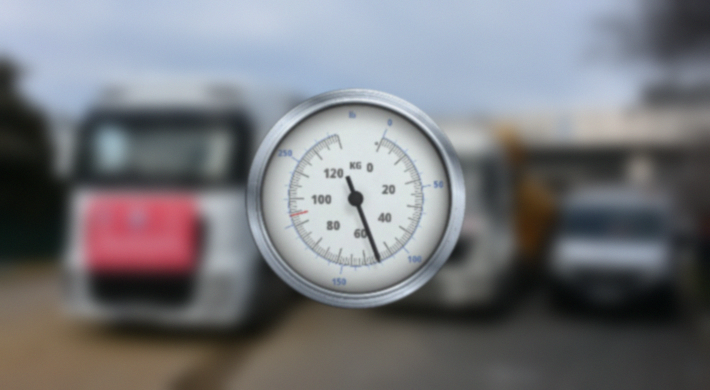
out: {"value": 55, "unit": "kg"}
